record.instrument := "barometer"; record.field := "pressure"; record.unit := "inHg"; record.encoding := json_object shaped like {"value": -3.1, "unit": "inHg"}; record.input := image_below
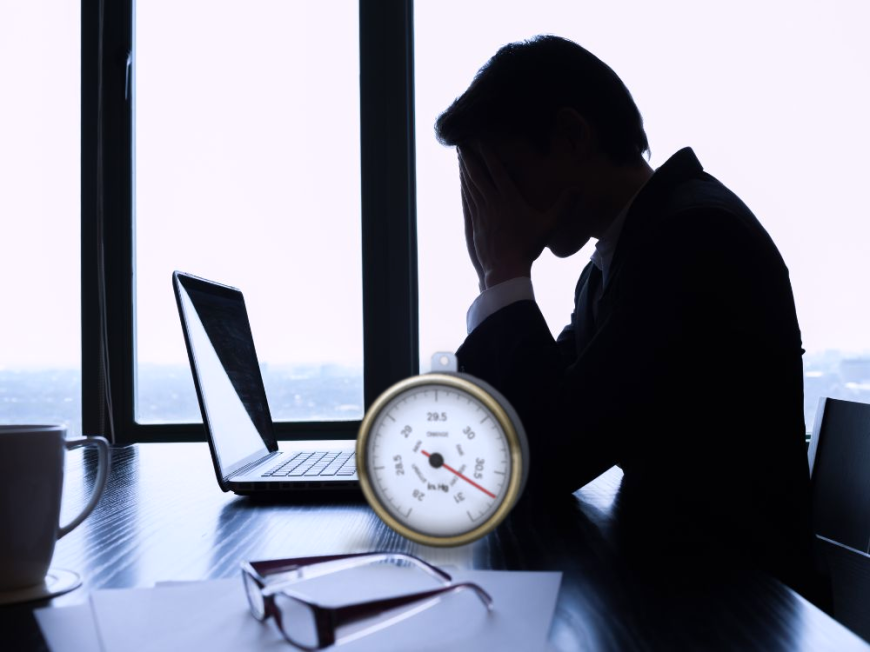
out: {"value": 30.7, "unit": "inHg"}
